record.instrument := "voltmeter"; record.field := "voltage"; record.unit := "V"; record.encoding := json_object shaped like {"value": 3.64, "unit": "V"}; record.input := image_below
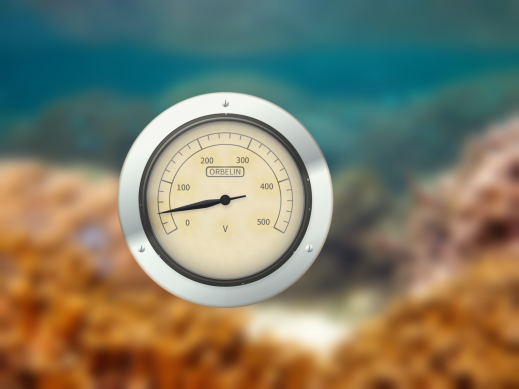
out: {"value": 40, "unit": "V"}
